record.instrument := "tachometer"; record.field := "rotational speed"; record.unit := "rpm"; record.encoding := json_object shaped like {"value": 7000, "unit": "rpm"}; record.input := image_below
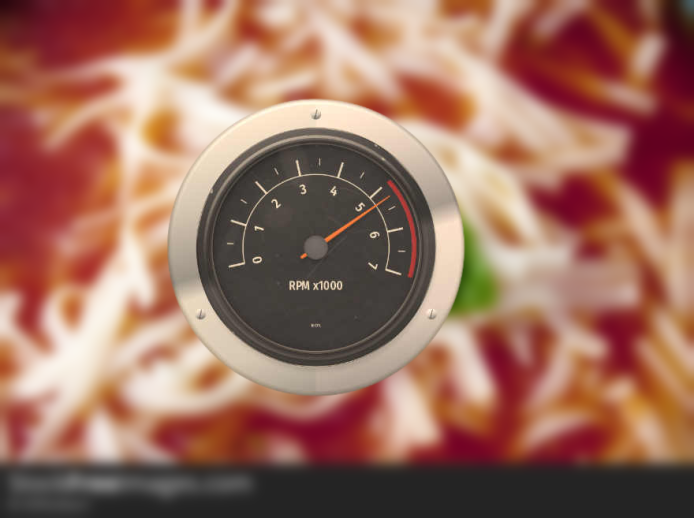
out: {"value": 5250, "unit": "rpm"}
